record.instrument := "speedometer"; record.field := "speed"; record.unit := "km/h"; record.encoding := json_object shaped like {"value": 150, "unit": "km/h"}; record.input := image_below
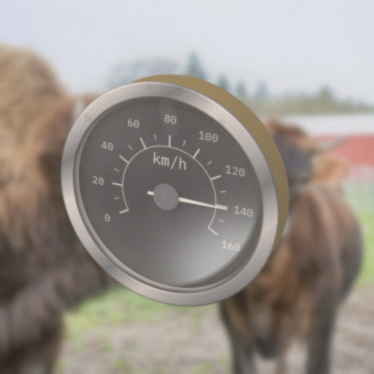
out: {"value": 140, "unit": "km/h"}
